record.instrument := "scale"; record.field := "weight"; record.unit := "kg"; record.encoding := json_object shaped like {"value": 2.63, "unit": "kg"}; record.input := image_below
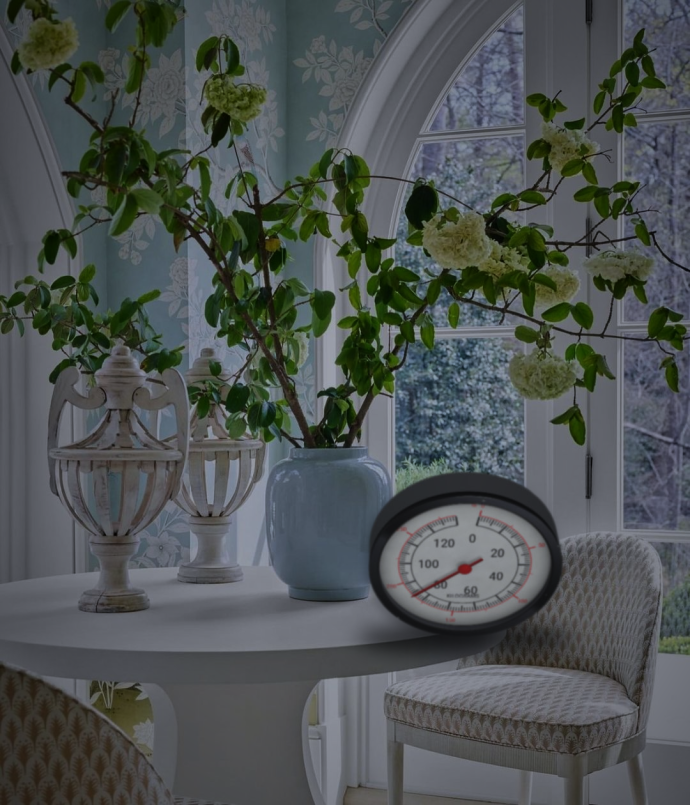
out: {"value": 85, "unit": "kg"}
